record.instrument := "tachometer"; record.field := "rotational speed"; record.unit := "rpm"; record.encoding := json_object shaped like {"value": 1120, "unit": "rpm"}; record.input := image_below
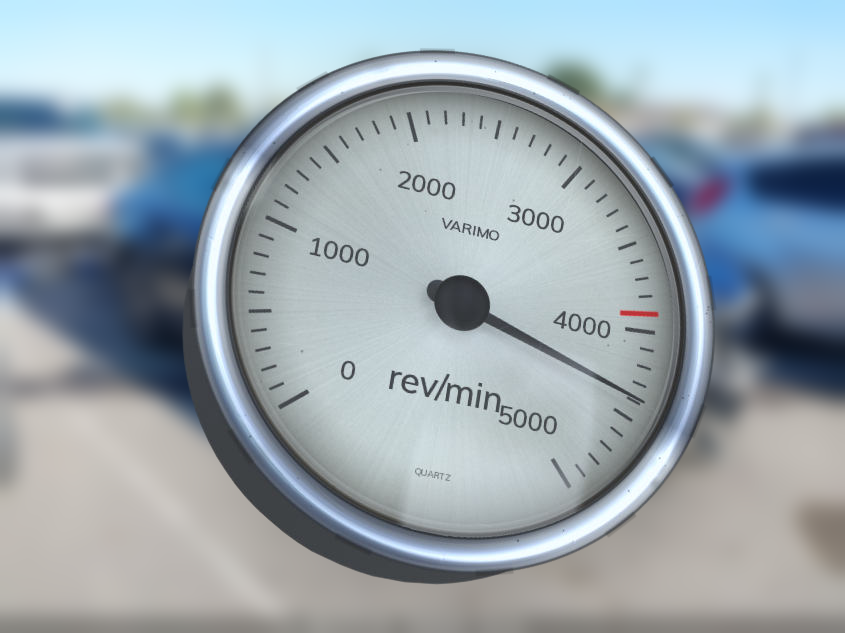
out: {"value": 4400, "unit": "rpm"}
